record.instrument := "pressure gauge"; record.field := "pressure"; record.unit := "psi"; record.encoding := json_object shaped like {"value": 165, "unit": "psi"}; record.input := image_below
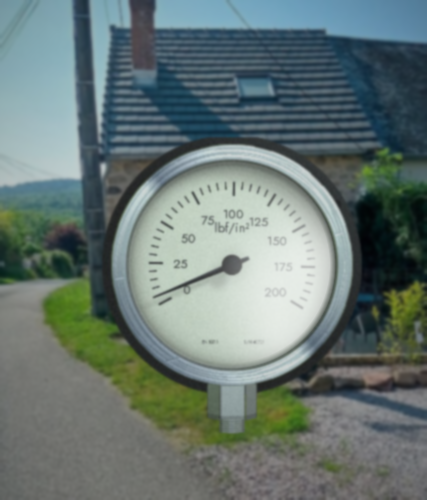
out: {"value": 5, "unit": "psi"}
